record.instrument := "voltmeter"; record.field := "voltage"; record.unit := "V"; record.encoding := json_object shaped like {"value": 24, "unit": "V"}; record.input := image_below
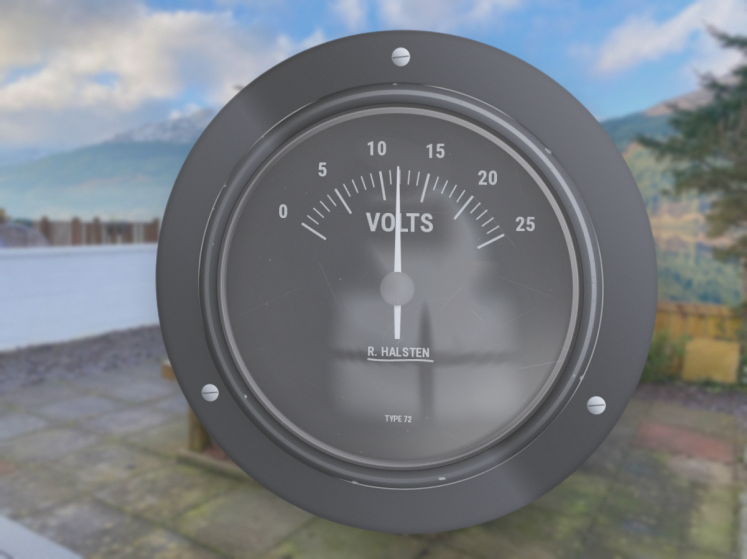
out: {"value": 12, "unit": "V"}
